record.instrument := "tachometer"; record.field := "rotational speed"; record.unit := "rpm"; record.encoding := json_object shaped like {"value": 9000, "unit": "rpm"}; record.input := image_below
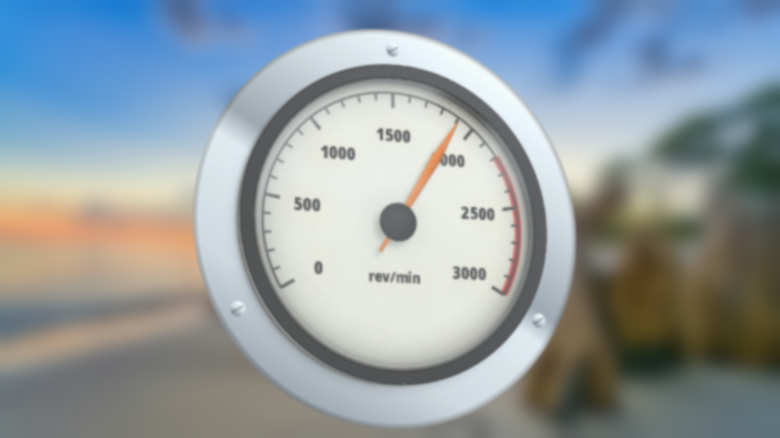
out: {"value": 1900, "unit": "rpm"}
